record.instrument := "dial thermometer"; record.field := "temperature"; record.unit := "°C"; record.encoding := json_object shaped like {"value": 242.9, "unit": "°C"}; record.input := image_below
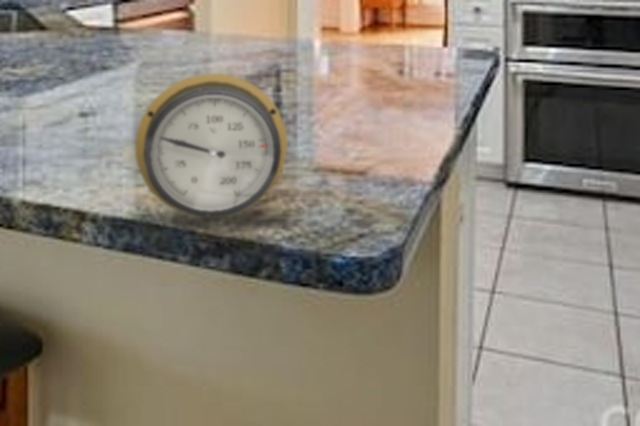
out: {"value": 50, "unit": "°C"}
